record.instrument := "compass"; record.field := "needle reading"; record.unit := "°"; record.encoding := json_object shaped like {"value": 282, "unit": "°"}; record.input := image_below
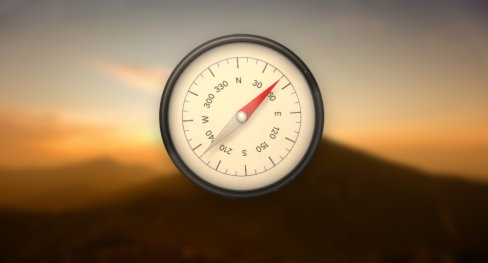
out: {"value": 50, "unit": "°"}
